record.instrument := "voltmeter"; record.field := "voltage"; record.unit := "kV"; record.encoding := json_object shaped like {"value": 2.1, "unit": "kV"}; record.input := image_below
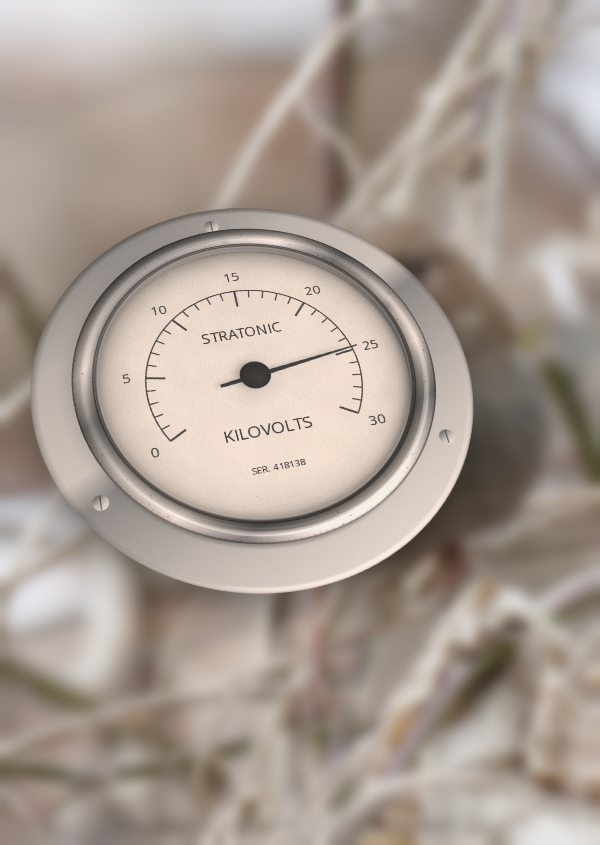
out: {"value": 25, "unit": "kV"}
